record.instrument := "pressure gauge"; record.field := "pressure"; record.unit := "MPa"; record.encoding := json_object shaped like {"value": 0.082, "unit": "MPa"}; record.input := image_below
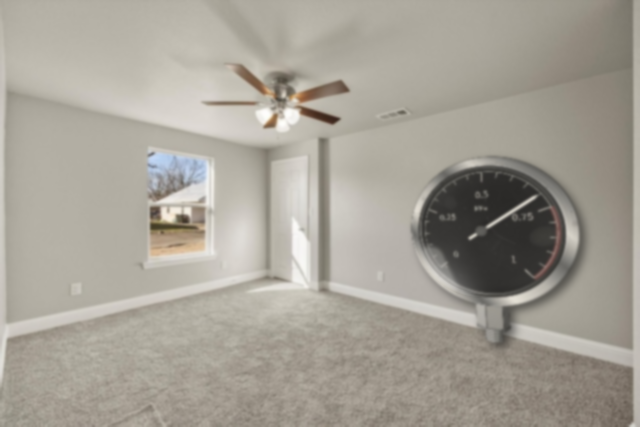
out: {"value": 0.7, "unit": "MPa"}
